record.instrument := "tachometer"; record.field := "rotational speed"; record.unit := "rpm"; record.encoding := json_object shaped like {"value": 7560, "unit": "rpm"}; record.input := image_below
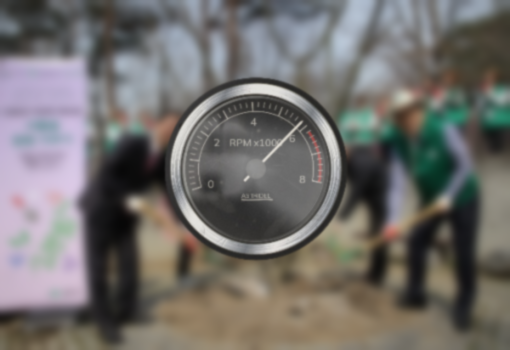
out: {"value": 5800, "unit": "rpm"}
